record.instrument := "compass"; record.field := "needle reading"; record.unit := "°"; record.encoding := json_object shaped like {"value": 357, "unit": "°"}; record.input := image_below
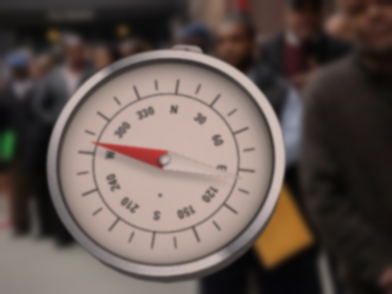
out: {"value": 277.5, "unit": "°"}
